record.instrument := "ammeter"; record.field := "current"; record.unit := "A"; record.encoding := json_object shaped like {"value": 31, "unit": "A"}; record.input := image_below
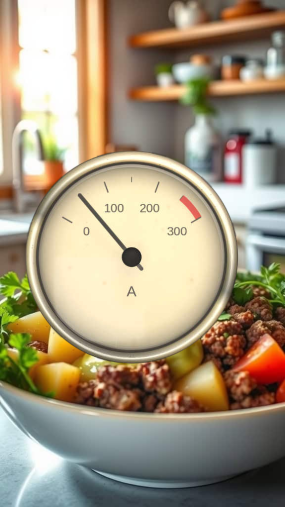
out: {"value": 50, "unit": "A"}
